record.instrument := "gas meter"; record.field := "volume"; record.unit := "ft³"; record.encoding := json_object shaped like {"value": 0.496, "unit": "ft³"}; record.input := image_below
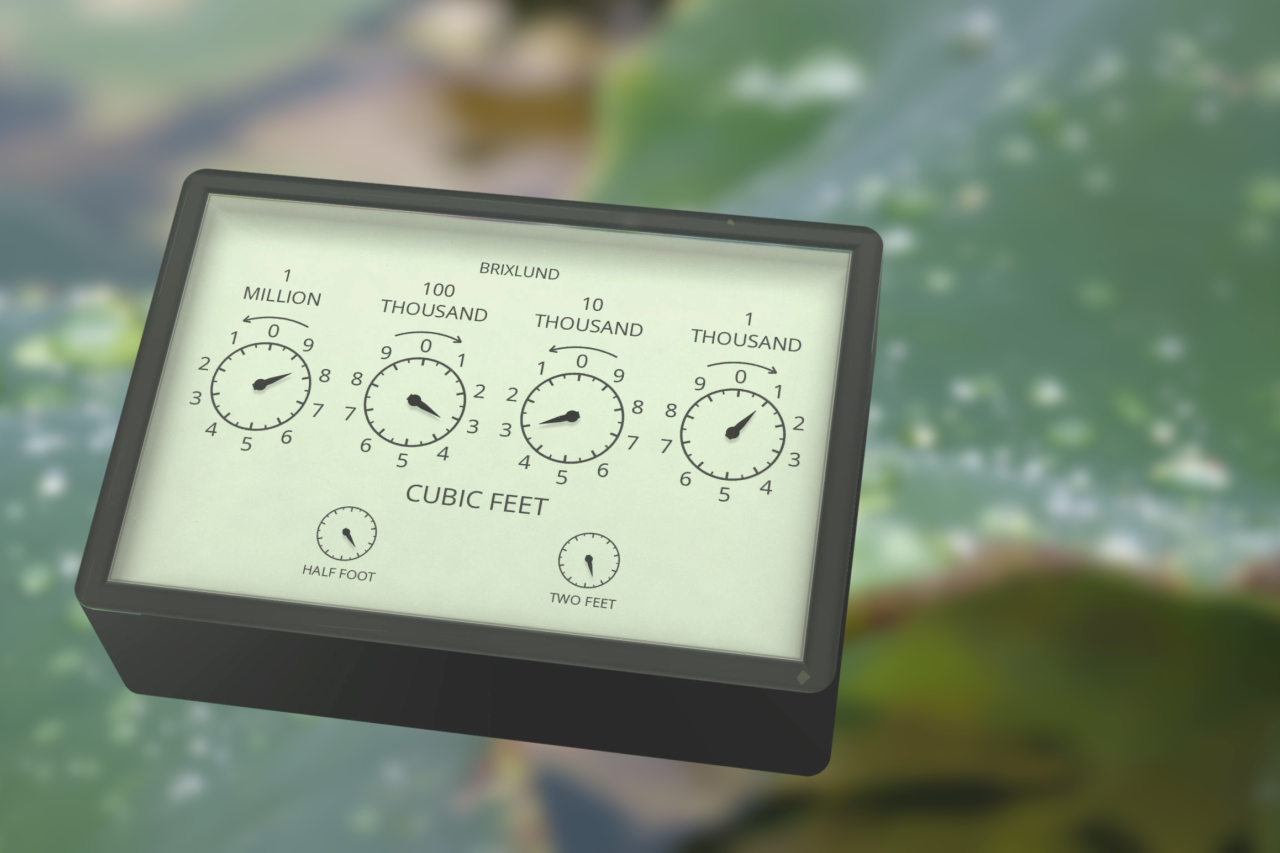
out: {"value": 833100, "unit": "ft³"}
